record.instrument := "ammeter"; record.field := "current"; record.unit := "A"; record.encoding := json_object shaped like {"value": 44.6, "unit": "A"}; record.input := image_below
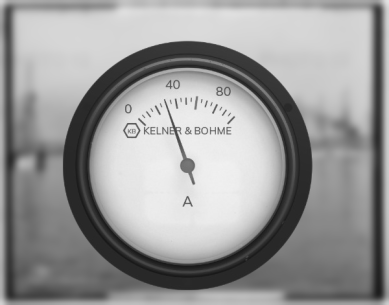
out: {"value": 30, "unit": "A"}
